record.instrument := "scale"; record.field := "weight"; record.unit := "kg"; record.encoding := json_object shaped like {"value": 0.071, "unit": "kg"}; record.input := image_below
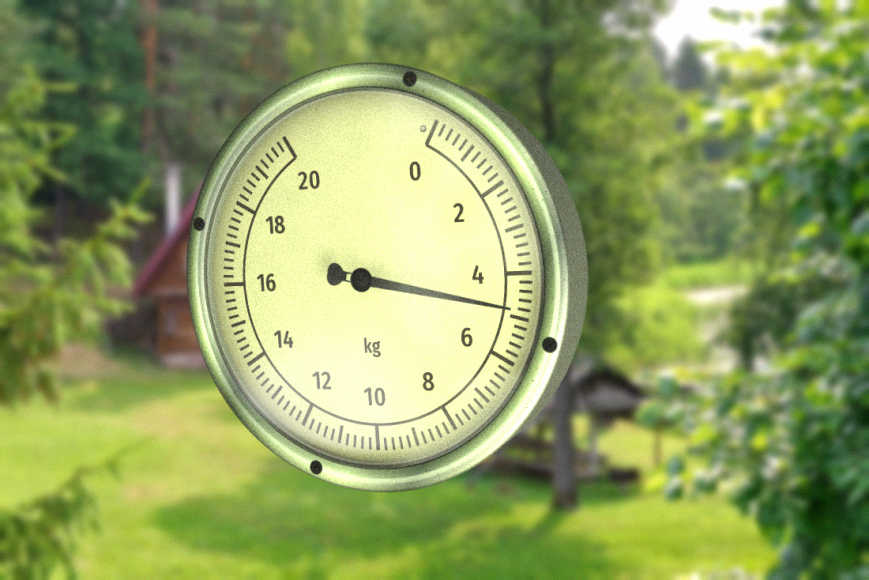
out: {"value": 4.8, "unit": "kg"}
